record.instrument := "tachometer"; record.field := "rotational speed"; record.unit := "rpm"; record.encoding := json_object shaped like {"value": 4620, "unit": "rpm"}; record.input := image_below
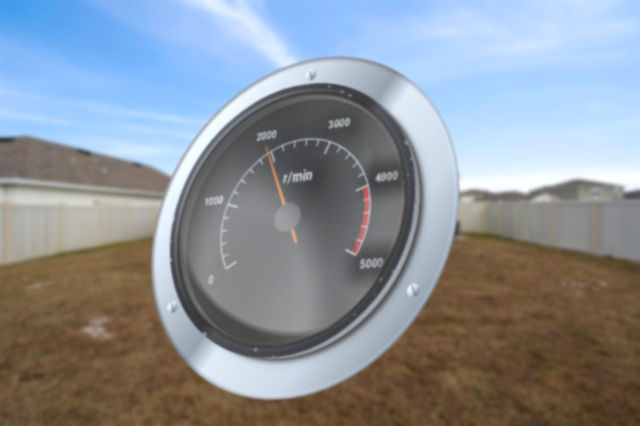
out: {"value": 2000, "unit": "rpm"}
